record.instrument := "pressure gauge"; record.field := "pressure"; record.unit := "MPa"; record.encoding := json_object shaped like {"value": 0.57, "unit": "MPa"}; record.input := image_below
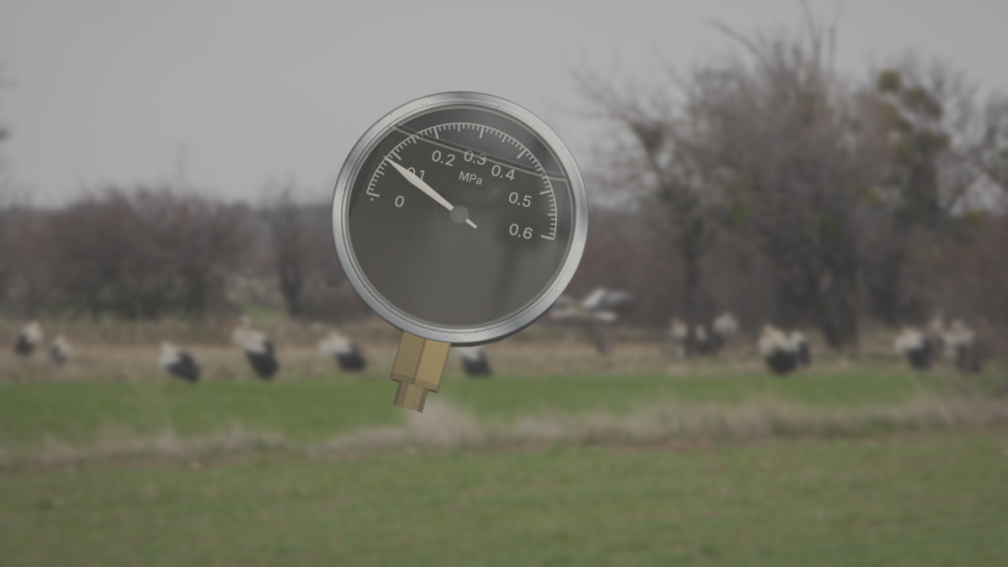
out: {"value": 0.08, "unit": "MPa"}
